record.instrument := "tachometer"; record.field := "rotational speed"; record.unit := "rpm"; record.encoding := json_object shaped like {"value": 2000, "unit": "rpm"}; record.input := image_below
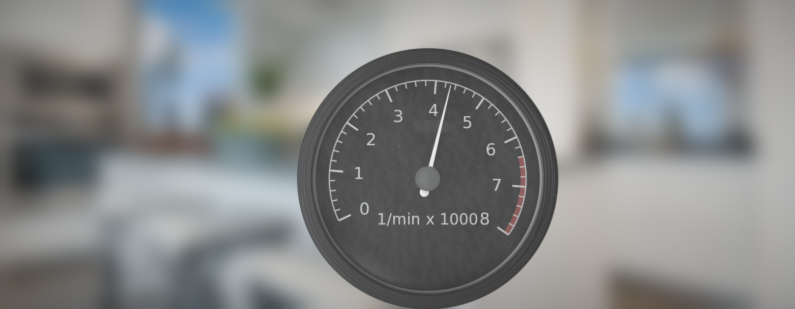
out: {"value": 4300, "unit": "rpm"}
